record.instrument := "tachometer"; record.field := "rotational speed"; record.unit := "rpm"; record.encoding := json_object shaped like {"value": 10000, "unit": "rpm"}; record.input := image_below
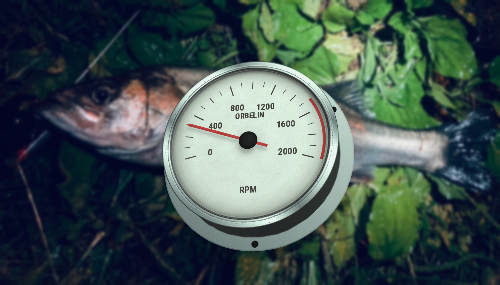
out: {"value": 300, "unit": "rpm"}
